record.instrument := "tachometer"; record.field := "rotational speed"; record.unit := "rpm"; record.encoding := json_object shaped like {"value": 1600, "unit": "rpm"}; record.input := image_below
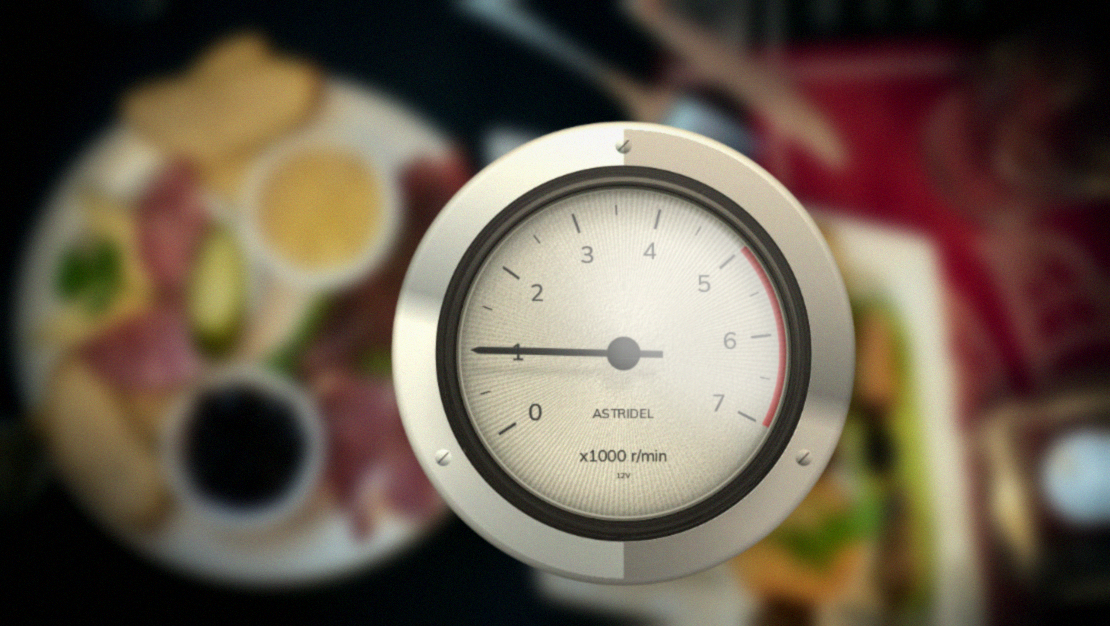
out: {"value": 1000, "unit": "rpm"}
